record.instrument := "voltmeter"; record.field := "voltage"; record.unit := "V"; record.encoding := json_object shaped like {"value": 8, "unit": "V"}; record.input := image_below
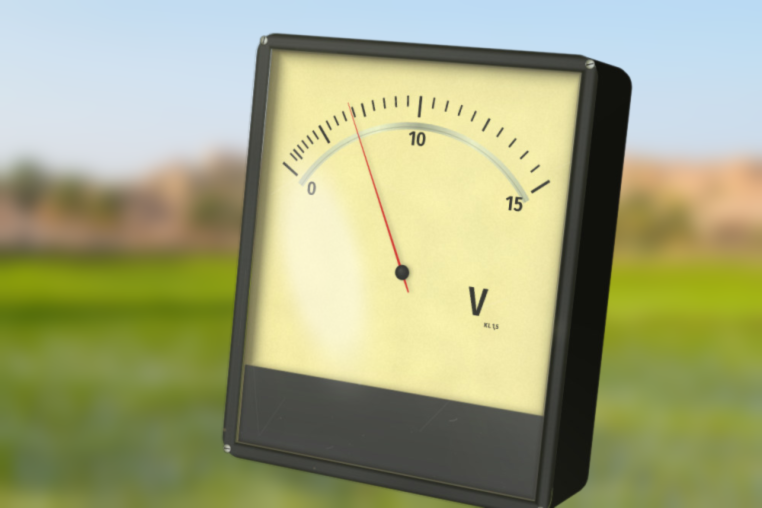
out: {"value": 7, "unit": "V"}
